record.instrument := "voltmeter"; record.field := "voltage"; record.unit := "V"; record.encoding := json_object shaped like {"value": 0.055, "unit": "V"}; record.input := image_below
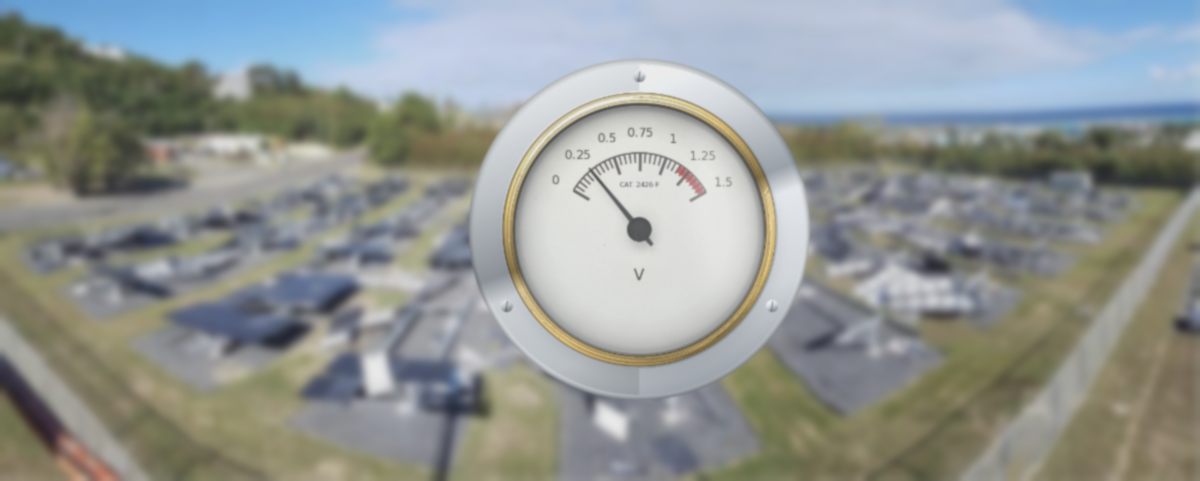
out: {"value": 0.25, "unit": "V"}
